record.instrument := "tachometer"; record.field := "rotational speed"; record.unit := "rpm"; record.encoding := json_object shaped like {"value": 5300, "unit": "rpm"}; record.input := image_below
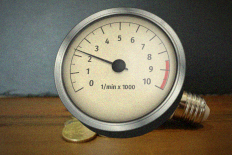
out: {"value": 2250, "unit": "rpm"}
